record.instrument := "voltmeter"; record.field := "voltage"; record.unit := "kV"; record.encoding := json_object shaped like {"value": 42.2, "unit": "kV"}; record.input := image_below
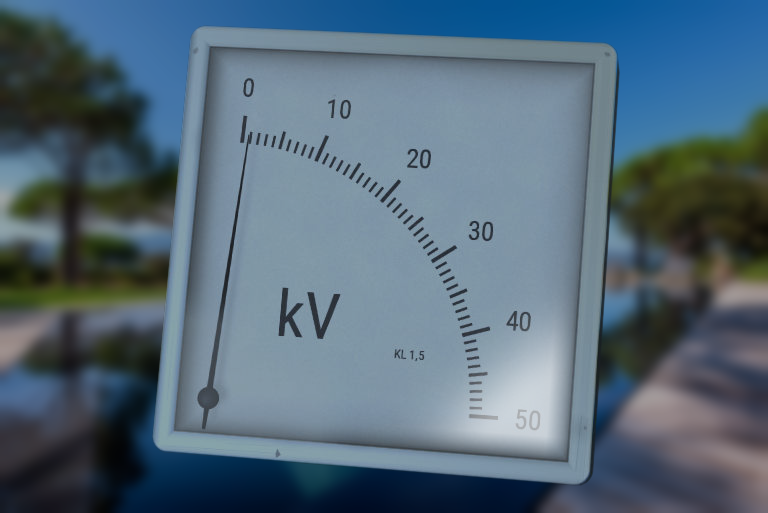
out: {"value": 1, "unit": "kV"}
